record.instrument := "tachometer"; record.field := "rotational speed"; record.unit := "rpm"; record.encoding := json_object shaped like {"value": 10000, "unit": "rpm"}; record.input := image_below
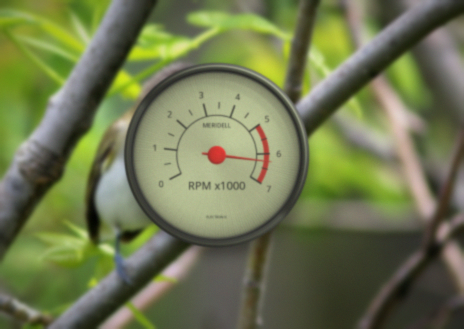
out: {"value": 6250, "unit": "rpm"}
